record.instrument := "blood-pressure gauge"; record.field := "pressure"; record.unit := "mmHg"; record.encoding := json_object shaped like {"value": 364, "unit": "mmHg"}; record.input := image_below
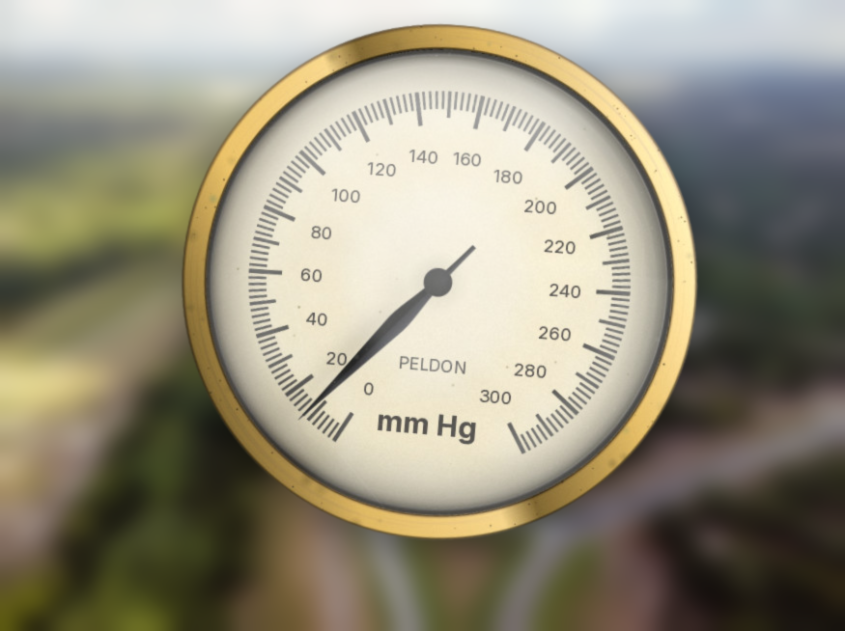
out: {"value": 12, "unit": "mmHg"}
